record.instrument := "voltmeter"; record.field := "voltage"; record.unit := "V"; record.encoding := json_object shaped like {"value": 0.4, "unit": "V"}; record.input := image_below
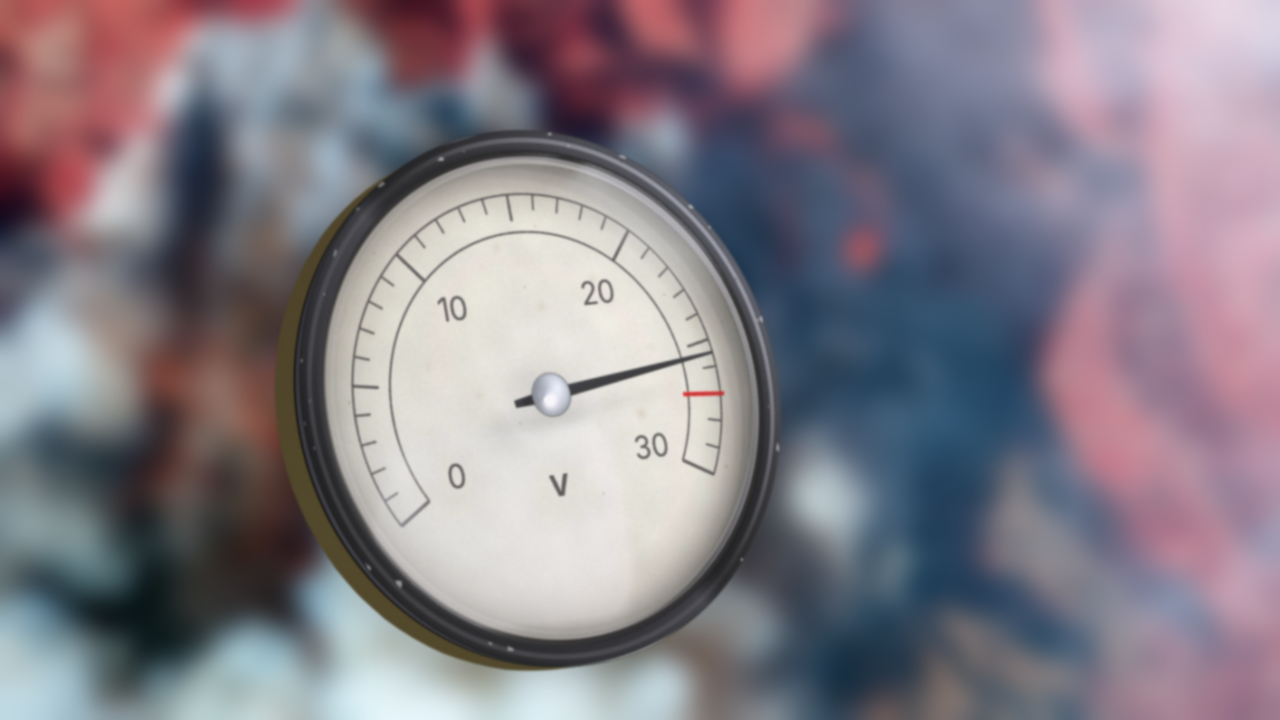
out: {"value": 25.5, "unit": "V"}
